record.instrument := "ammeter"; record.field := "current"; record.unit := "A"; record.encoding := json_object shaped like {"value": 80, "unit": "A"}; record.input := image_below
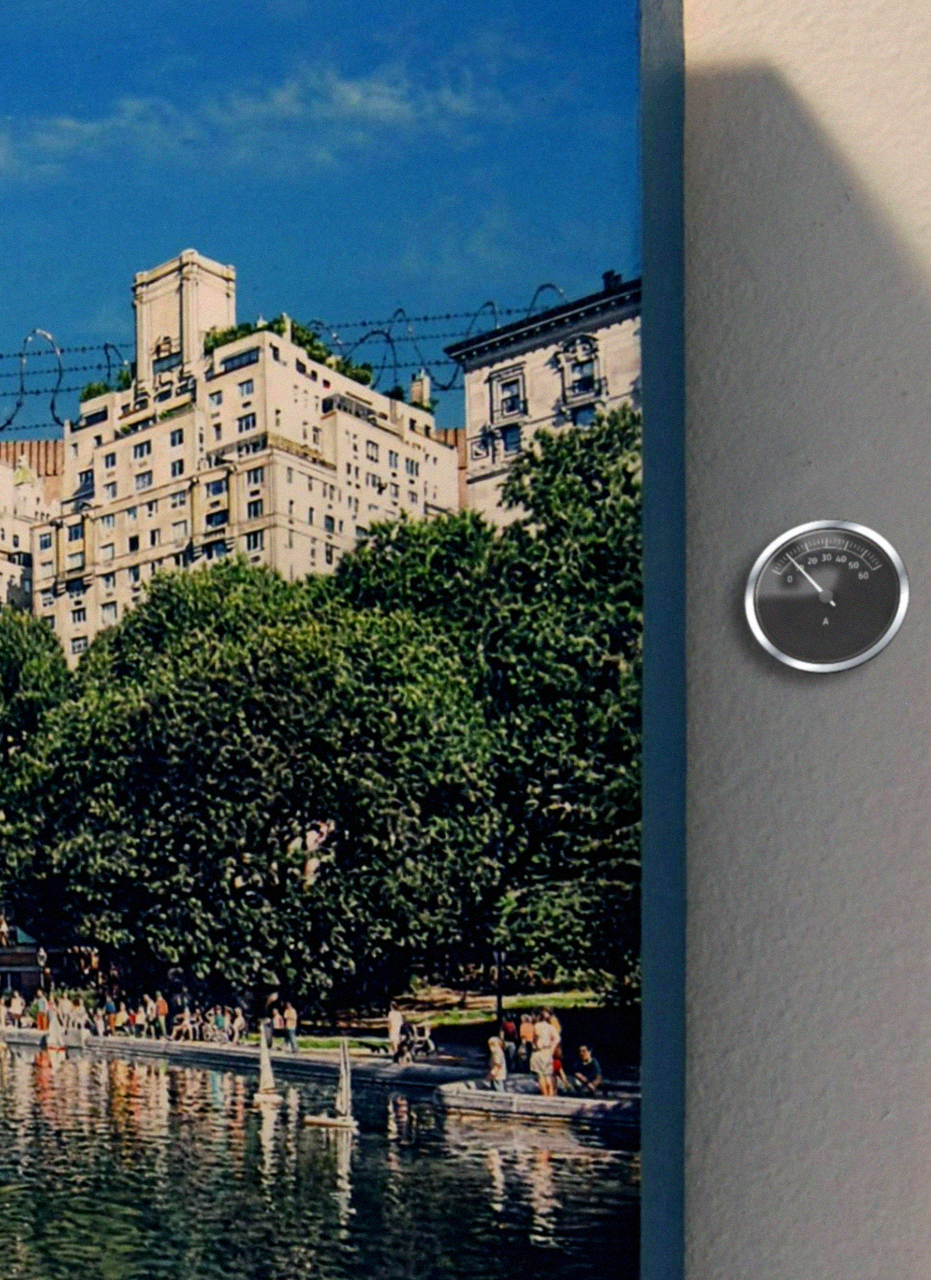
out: {"value": 10, "unit": "A"}
